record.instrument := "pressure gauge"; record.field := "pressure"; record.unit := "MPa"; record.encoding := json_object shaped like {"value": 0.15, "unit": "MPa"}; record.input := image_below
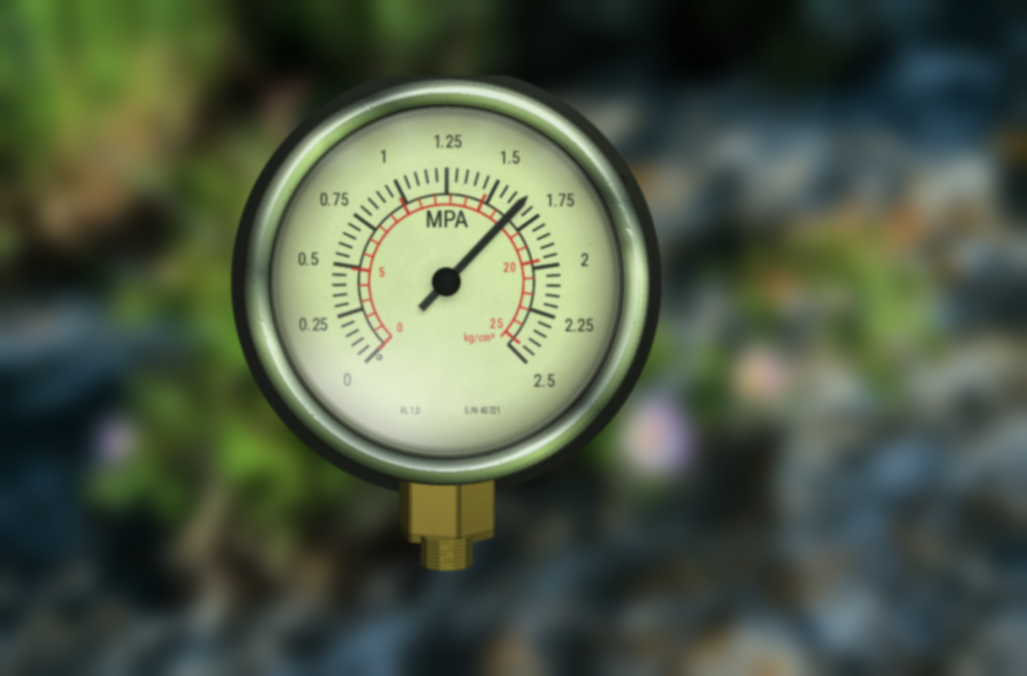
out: {"value": 1.65, "unit": "MPa"}
